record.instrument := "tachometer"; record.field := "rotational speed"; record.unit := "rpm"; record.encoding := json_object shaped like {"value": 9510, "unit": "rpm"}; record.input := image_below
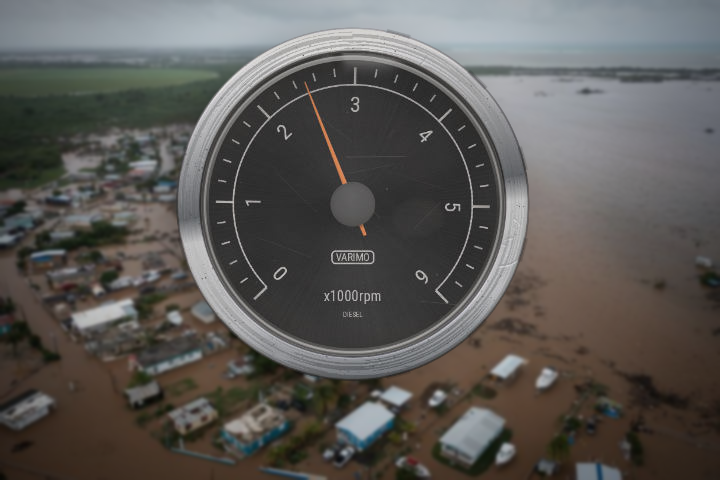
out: {"value": 2500, "unit": "rpm"}
